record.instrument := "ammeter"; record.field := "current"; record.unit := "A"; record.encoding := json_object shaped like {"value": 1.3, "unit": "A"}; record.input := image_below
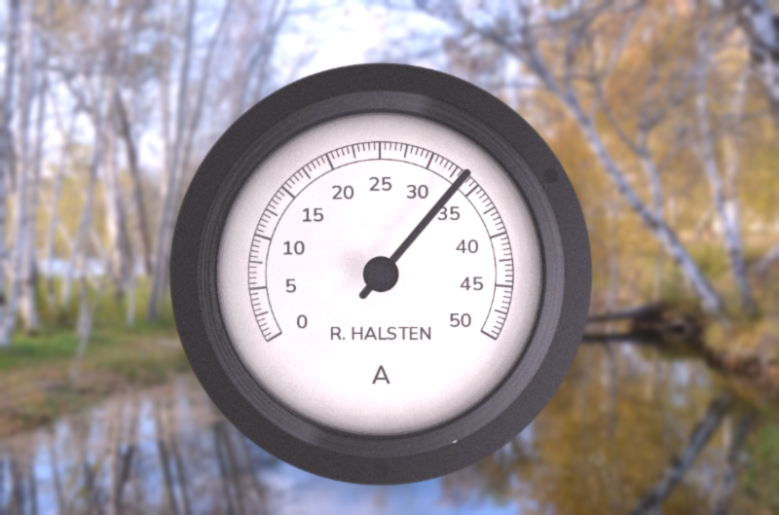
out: {"value": 33.5, "unit": "A"}
